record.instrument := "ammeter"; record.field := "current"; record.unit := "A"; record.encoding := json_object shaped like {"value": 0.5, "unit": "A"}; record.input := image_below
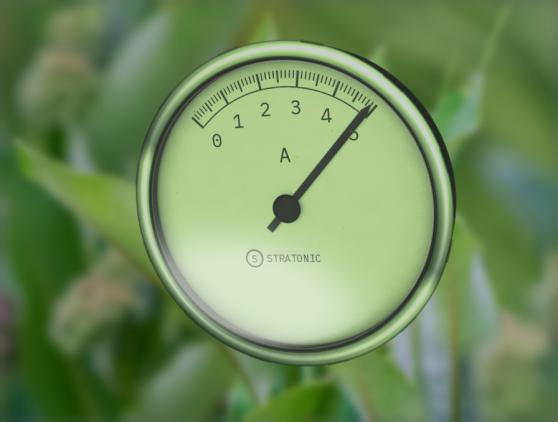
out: {"value": 4.9, "unit": "A"}
